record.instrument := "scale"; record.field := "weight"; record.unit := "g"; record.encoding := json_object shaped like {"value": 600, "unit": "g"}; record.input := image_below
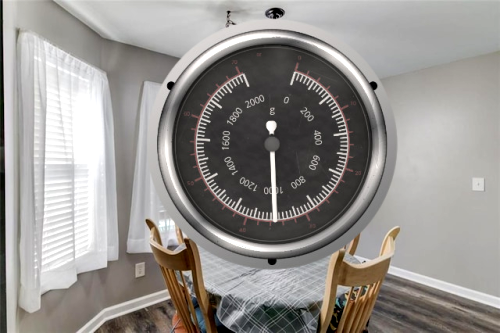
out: {"value": 1000, "unit": "g"}
